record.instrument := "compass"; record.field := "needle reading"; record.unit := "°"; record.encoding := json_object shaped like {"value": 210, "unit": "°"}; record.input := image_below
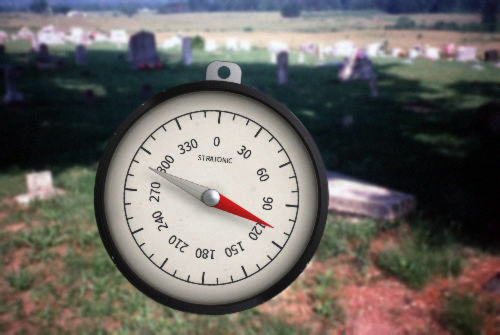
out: {"value": 110, "unit": "°"}
